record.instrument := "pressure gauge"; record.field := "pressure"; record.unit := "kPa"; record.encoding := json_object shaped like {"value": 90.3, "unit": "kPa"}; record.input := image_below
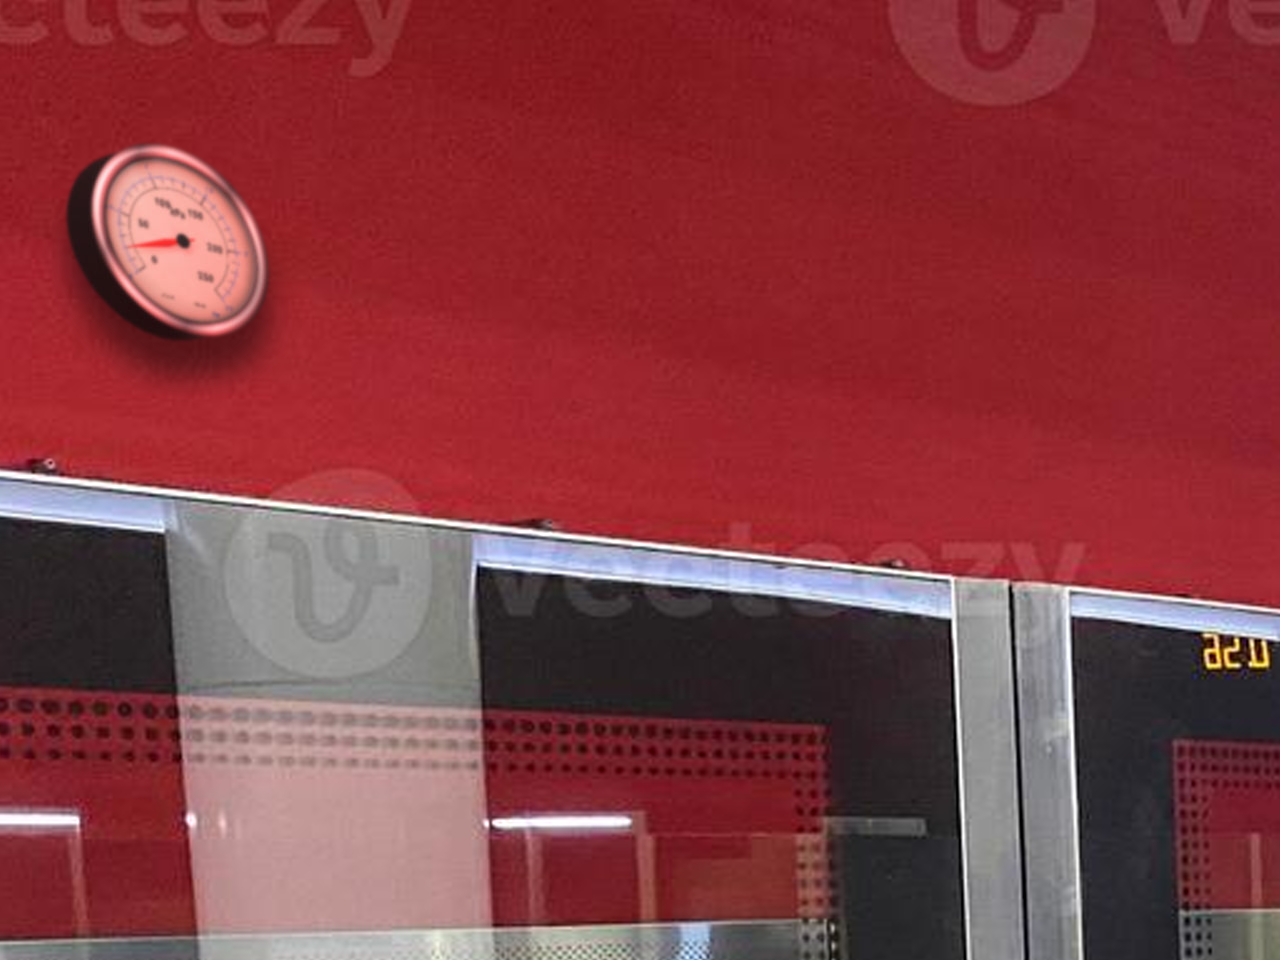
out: {"value": 20, "unit": "kPa"}
